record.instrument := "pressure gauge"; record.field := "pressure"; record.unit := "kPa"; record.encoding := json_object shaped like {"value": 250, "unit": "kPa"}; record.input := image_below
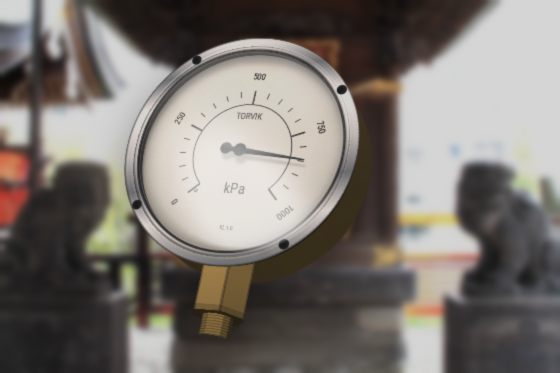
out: {"value": 850, "unit": "kPa"}
